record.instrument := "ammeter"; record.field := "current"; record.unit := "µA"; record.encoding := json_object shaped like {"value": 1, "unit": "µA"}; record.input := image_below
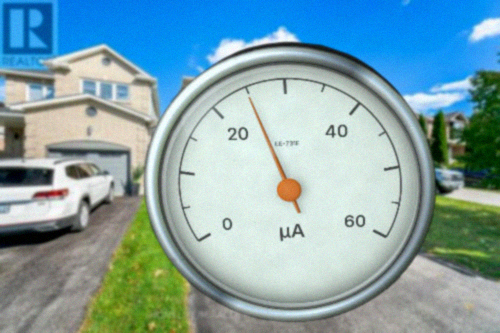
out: {"value": 25, "unit": "µA"}
